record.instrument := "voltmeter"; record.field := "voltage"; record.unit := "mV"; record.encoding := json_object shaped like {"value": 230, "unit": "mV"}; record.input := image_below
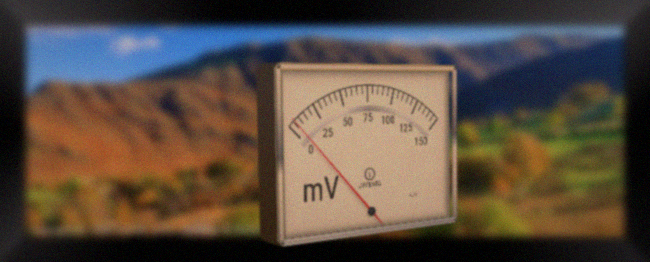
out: {"value": 5, "unit": "mV"}
